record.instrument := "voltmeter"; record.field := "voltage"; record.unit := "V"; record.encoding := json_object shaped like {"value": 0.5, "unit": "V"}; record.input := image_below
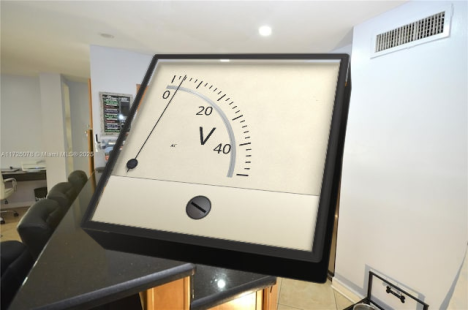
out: {"value": 4, "unit": "V"}
